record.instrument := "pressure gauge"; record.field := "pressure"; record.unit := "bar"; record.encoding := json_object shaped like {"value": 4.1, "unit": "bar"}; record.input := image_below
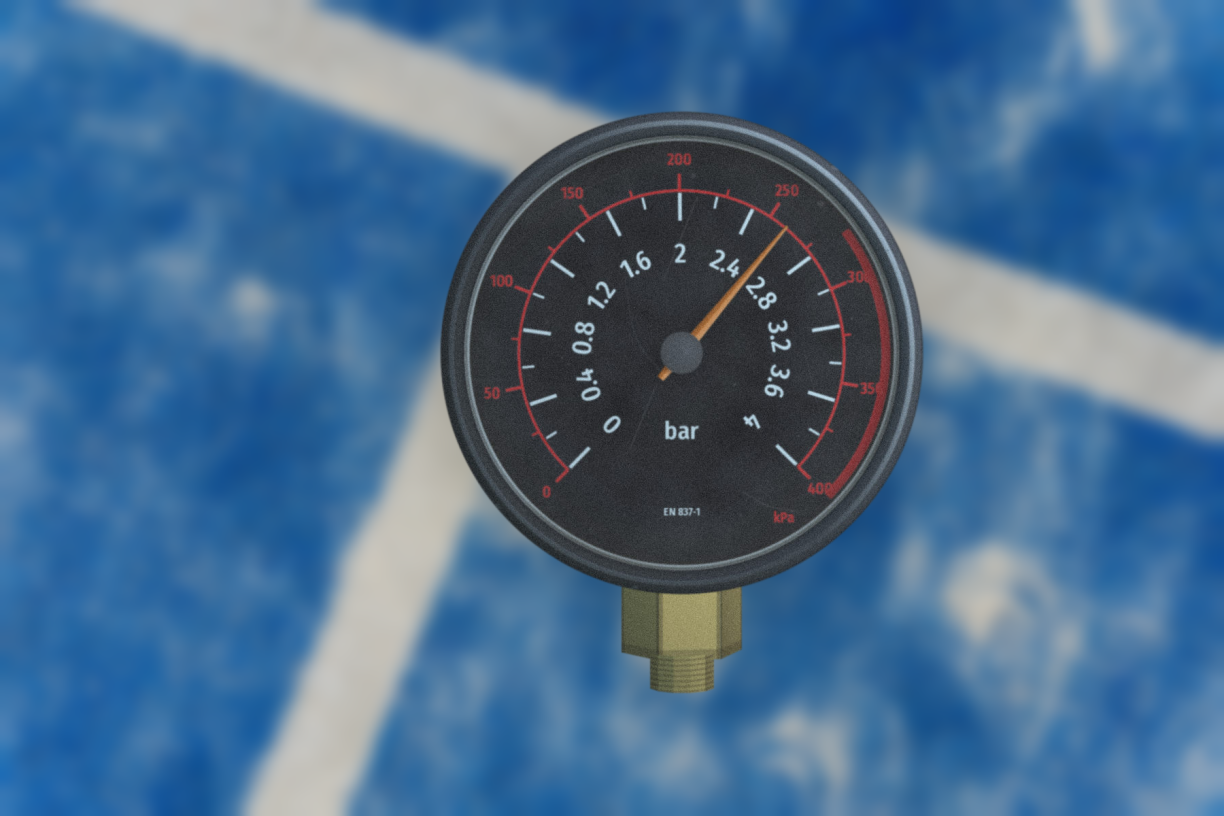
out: {"value": 2.6, "unit": "bar"}
